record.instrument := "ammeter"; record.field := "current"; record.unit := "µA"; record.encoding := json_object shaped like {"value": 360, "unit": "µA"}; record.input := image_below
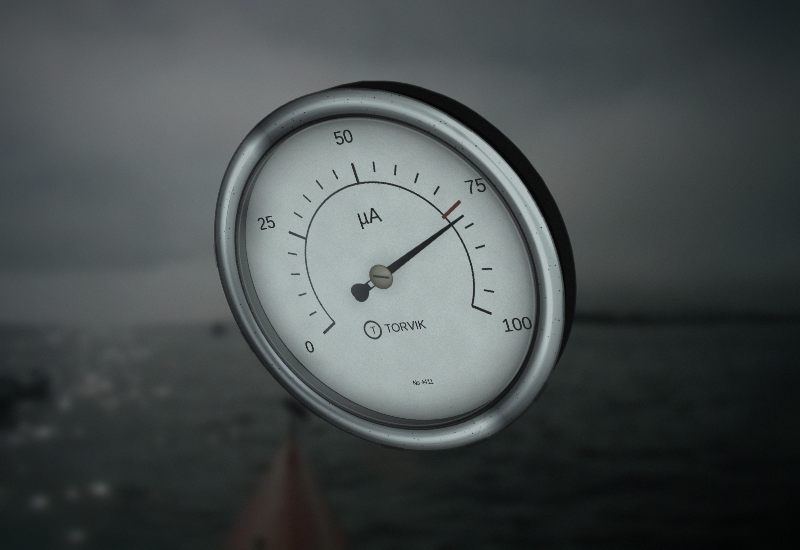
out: {"value": 77.5, "unit": "µA"}
